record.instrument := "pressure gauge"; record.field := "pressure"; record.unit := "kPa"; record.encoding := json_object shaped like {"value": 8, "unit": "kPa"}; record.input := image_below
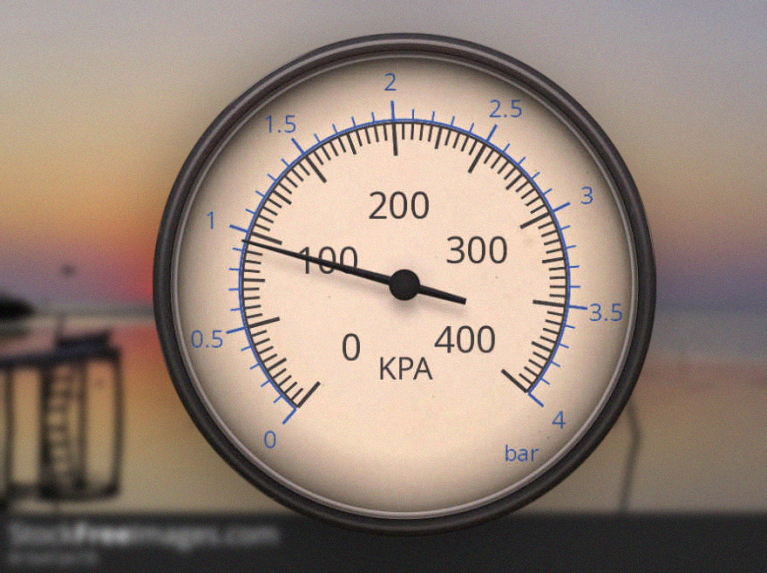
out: {"value": 95, "unit": "kPa"}
